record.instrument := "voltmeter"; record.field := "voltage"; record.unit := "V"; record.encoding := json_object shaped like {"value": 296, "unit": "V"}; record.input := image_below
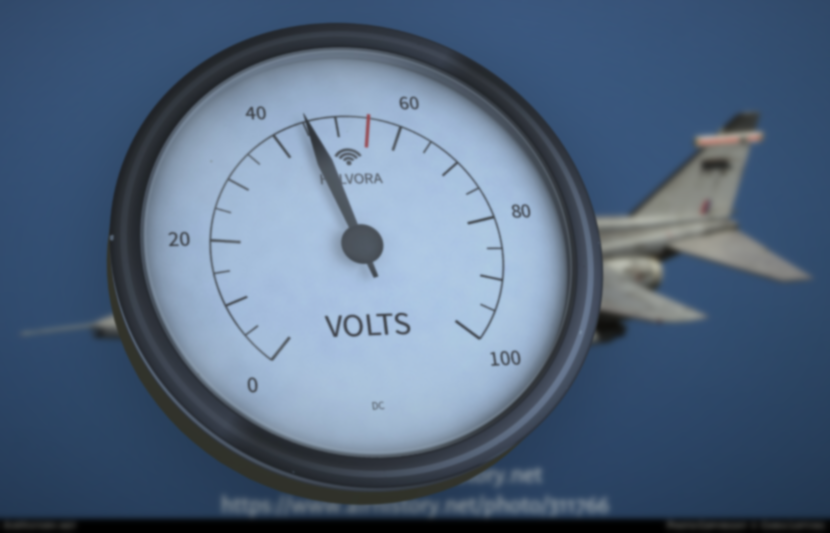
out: {"value": 45, "unit": "V"}
